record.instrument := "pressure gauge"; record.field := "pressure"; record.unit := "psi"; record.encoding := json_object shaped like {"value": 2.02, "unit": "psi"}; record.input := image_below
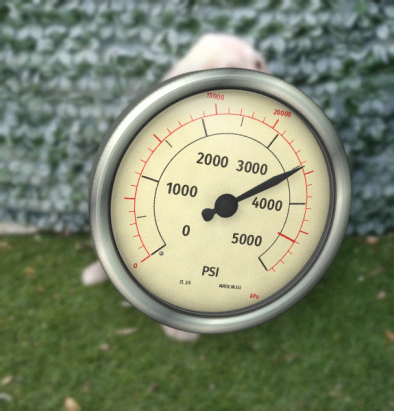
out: {"value": 3500, "unit": "psi"}
